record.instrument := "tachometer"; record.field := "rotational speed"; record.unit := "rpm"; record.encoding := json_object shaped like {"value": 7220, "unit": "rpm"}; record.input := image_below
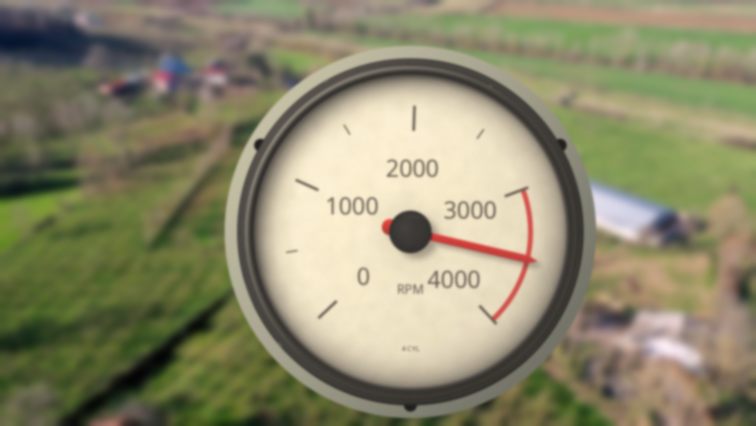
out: {"value": 3500, "unit": "rpm"}
